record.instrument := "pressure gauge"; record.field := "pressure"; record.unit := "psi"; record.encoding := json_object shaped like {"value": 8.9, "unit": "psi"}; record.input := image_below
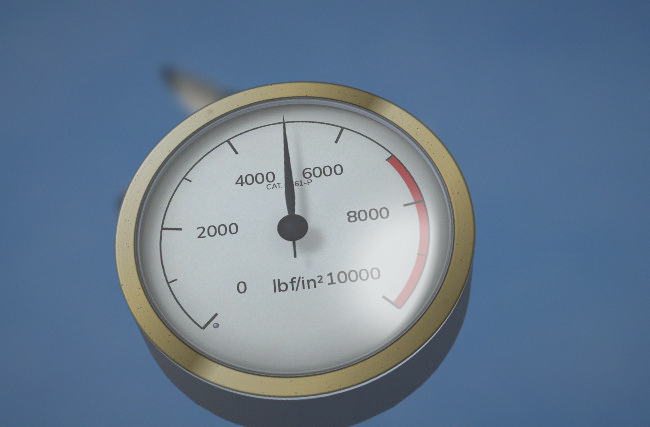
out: {"value": 5000, "unit": "psi"}
